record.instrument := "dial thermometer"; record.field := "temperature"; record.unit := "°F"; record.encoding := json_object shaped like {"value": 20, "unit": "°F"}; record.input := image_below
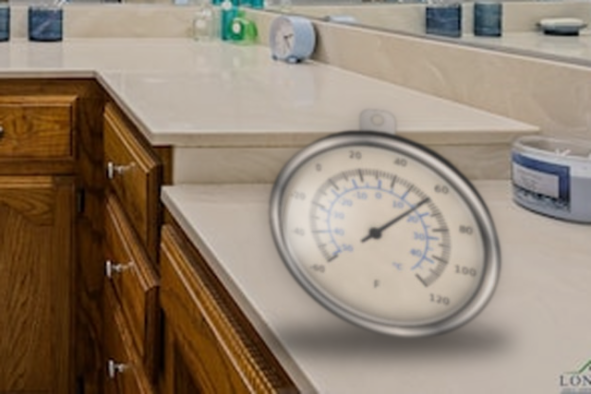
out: {"value": 60, "unit": "°F"}
